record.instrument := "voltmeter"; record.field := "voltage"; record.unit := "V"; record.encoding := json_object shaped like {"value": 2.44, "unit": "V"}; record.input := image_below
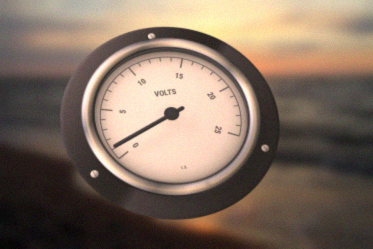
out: {"value": 1, "unit": "V"}
